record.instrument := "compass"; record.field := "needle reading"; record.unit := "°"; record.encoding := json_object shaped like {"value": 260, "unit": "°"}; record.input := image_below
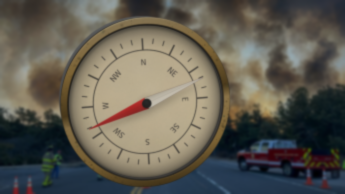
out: {"value": 250, "unit": "°"}
